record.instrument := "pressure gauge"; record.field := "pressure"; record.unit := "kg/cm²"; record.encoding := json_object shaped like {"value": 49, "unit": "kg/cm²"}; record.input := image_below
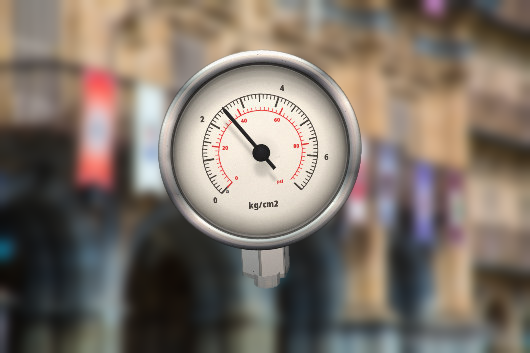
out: {"value": 2.5, "unit": "kg/cm²"}
